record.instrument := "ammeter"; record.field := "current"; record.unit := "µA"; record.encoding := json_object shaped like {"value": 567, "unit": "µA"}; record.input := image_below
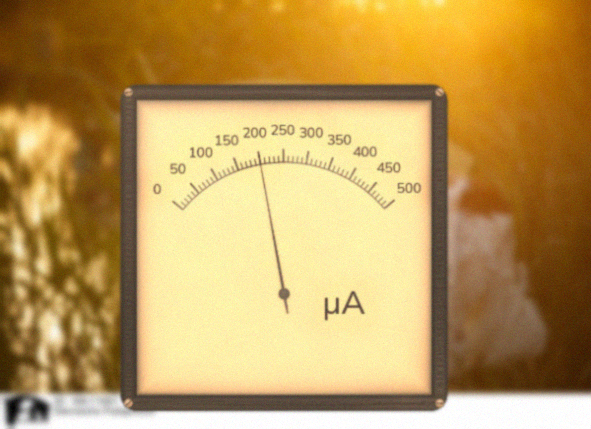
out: {"value": 200, "unit": "µA"}
